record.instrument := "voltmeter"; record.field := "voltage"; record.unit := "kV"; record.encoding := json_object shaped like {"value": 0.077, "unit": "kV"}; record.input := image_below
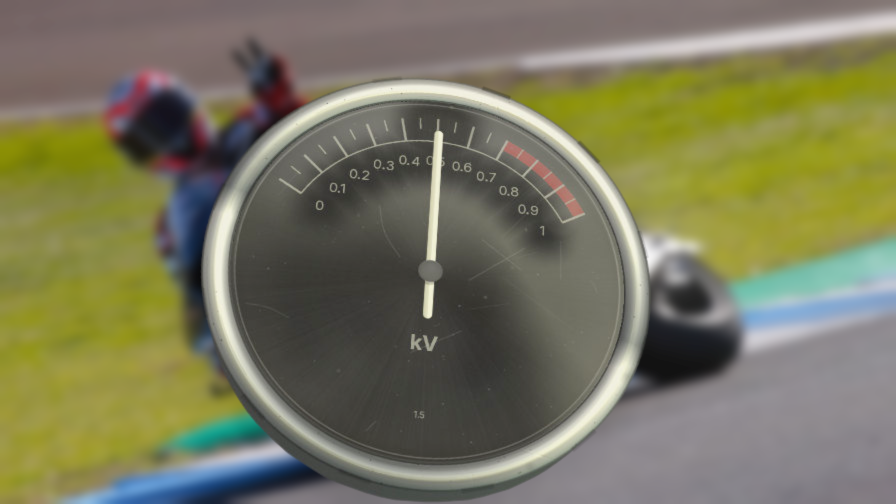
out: {"value": 0.5, "unit": "kV"}
